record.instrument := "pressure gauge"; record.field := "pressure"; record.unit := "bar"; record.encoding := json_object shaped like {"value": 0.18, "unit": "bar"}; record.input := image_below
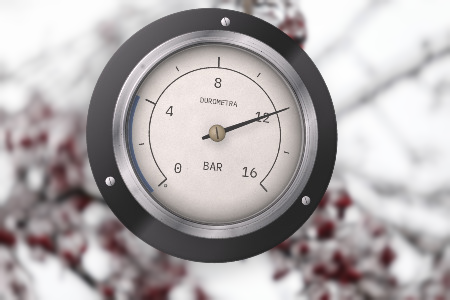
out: {"value": 12, "unit": "bar"}
